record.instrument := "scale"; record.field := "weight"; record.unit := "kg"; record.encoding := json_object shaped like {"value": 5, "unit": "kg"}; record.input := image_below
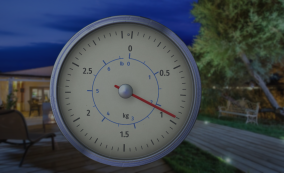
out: {"value": 0.95, "unit": "kg"}
